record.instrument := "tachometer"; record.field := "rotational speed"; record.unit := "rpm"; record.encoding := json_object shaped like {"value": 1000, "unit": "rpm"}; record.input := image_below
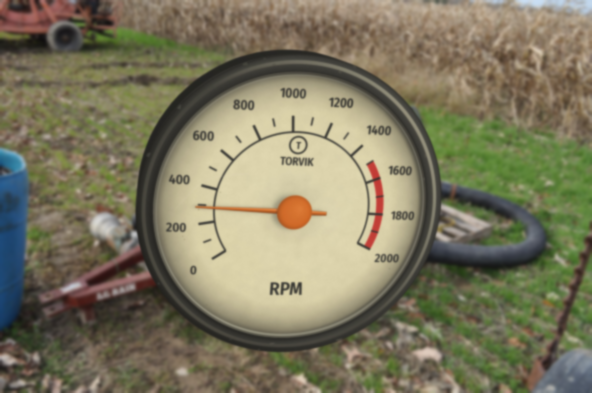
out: {"value": 300, "unit": "rpm"}
